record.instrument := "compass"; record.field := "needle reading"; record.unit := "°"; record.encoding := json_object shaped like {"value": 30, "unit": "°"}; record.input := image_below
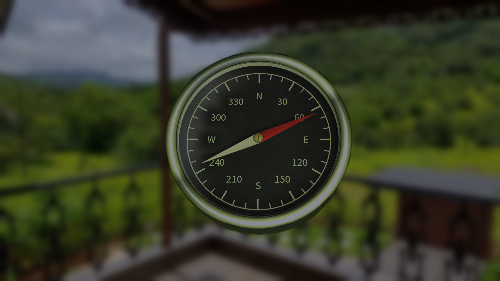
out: {"value": 65, "unit": "°"}
